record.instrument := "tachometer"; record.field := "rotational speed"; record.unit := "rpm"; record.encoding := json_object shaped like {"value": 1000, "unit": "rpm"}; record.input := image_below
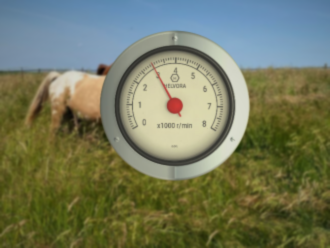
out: {"value": 3000, "unit": "rpm"}
